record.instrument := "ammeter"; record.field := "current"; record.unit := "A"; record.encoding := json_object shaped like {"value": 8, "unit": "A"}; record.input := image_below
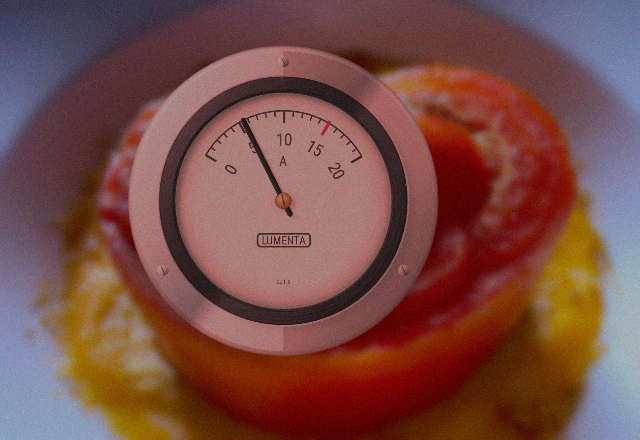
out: {"value": 5.5, "unit": "A"}
